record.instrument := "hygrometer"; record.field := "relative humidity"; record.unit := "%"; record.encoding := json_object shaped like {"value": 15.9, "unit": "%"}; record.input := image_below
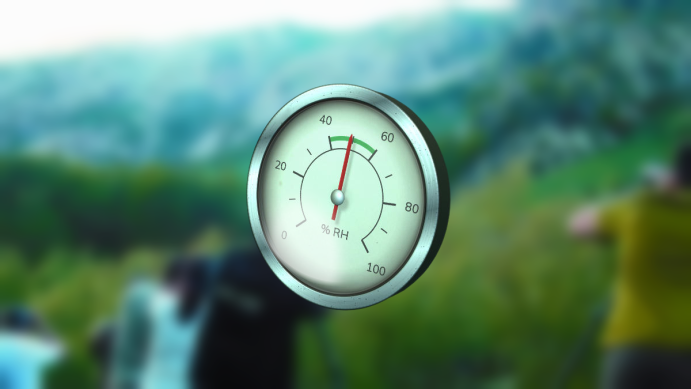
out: {"value": 50, "unit": "%"}
